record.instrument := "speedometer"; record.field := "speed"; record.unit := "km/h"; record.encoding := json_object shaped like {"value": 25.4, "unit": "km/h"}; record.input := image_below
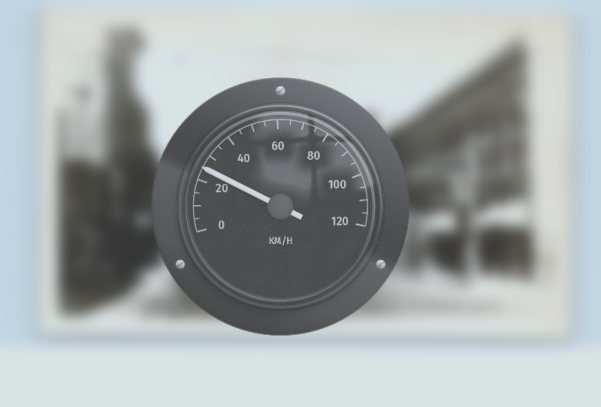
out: {"value": 25, "unit": "km/h"}
